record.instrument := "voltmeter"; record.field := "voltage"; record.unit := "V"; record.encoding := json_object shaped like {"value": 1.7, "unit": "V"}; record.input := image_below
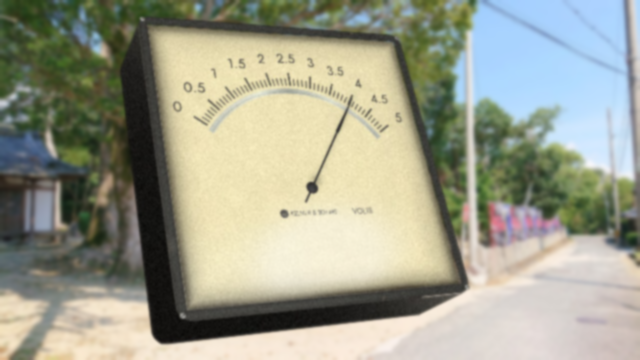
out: {"value": 4, "unit": "V"}
